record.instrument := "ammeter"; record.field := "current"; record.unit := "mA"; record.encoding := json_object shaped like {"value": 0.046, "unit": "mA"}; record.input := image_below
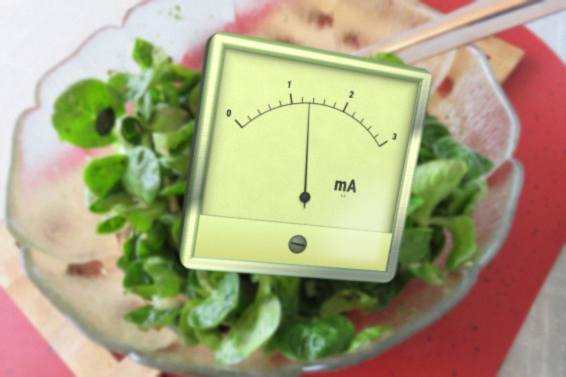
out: {"value": 1.3, "unit": "mA"}
